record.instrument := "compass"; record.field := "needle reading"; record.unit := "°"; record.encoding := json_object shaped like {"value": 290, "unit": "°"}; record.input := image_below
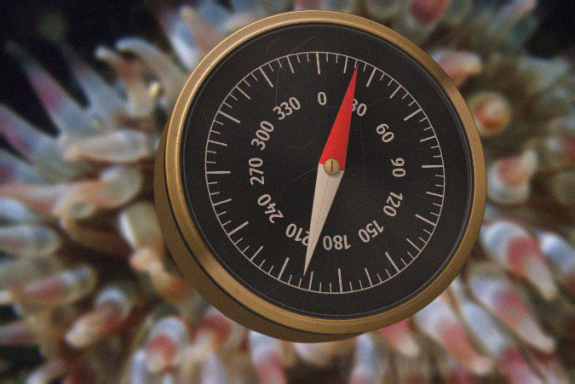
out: {"value": 20, "unit": "°"}
